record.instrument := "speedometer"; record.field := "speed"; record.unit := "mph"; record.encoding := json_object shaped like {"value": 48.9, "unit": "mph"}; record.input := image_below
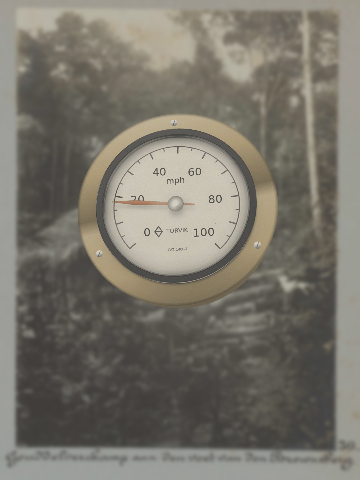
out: {"value": 17.5, "unit": "mph"}
